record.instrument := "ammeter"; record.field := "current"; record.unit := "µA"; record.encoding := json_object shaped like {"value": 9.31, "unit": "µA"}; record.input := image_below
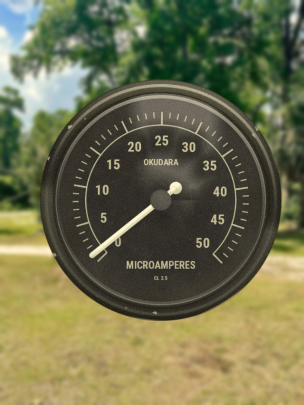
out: {"value": 1, "unit": "µA"}
